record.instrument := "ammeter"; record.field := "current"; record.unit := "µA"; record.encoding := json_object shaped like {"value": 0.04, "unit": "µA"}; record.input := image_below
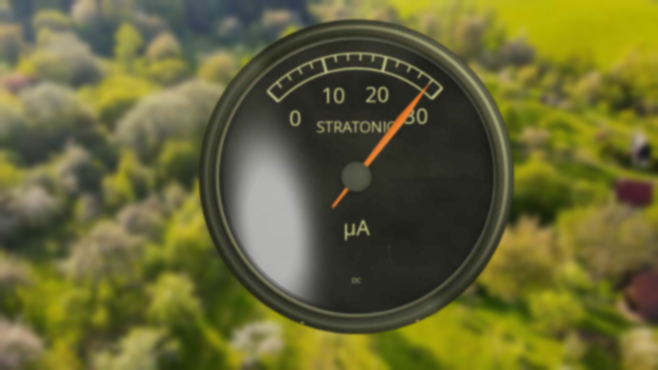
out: {"value": 28, "unit": "µA"}
